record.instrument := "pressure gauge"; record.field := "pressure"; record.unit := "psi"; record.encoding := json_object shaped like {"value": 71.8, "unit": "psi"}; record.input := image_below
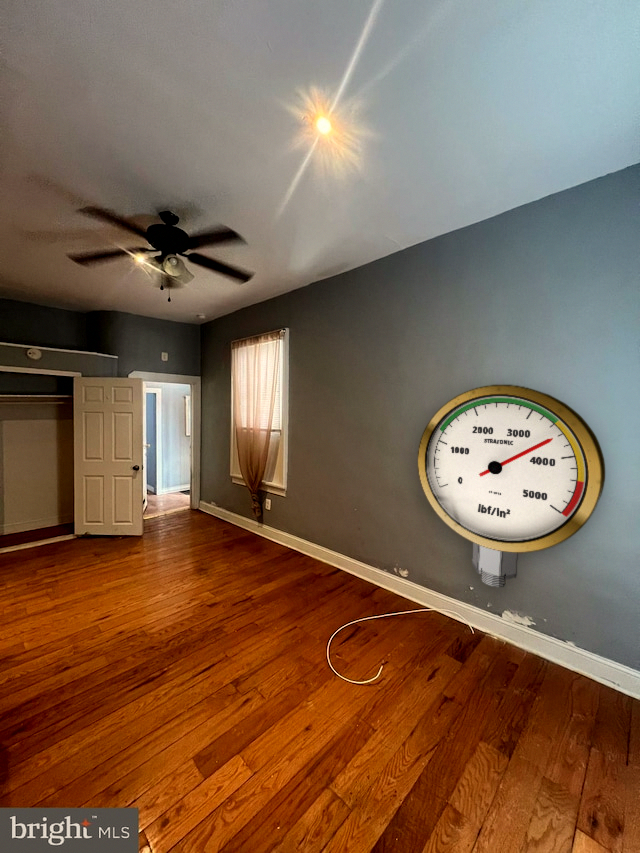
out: {"value": 3600, "unit": "psi"}
